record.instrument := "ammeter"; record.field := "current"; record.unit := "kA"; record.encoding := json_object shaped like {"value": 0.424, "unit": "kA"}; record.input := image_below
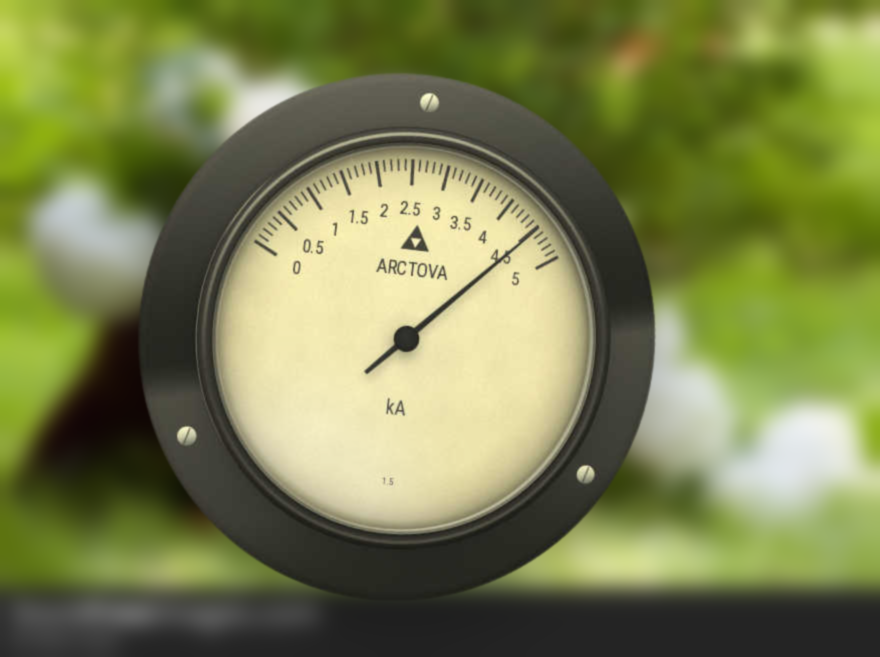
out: {"value": 4.5, "unit": "kA"}
